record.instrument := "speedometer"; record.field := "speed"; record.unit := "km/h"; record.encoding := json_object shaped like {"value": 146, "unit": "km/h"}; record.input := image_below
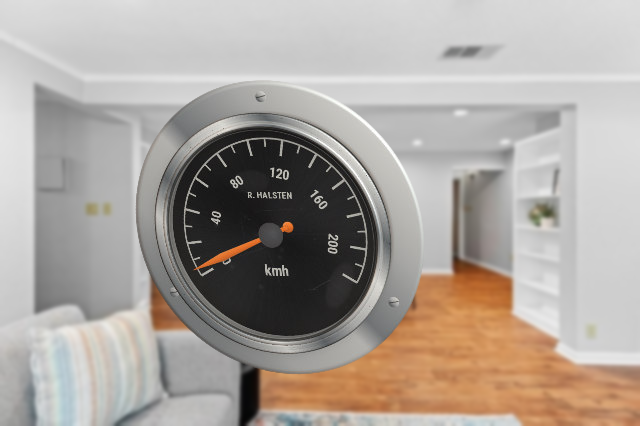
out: {"value": 5, "unit": "km/h"}
